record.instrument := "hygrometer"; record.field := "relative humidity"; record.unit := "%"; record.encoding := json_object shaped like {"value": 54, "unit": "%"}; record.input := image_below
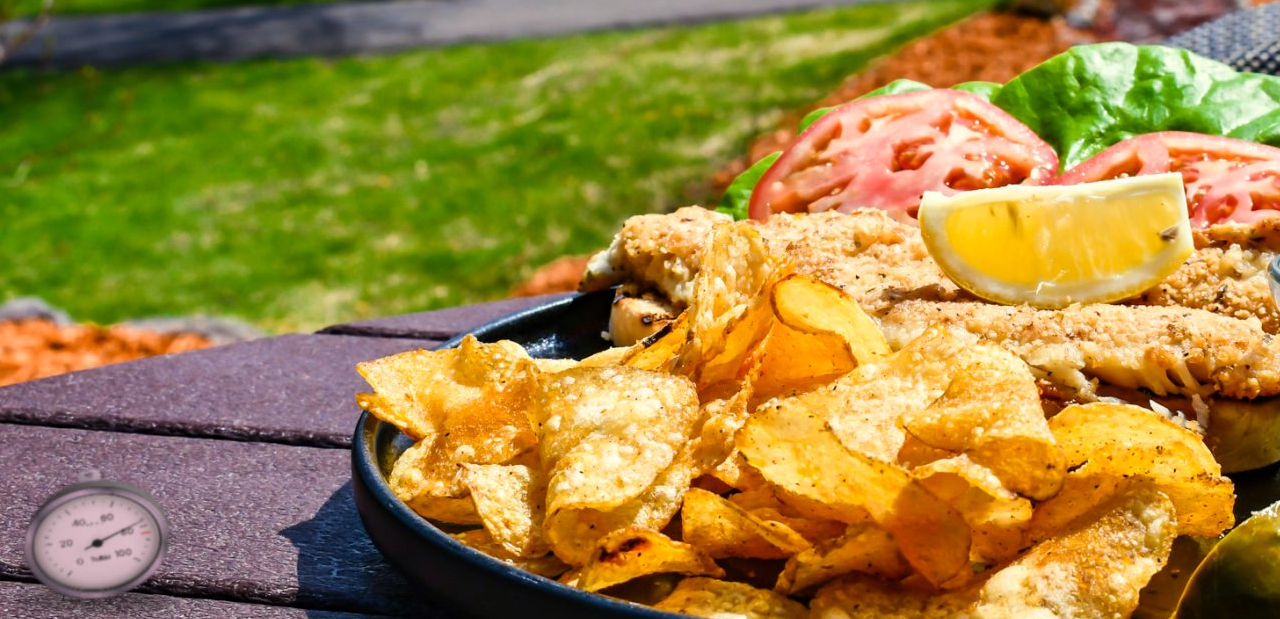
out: {"value": 76, "unit": "%"}
